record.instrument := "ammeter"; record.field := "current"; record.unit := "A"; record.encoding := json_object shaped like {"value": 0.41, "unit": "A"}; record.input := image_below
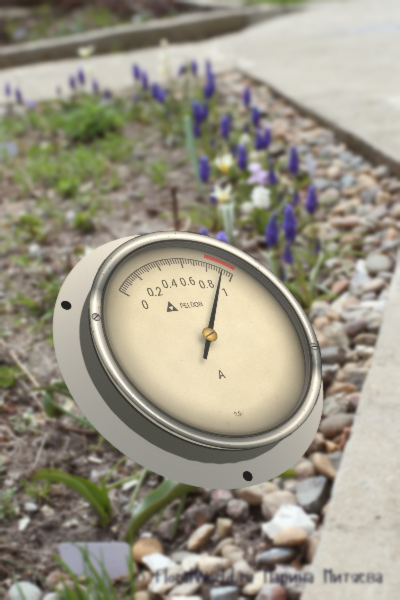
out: {"value": 0.9, "unit": "A"}
